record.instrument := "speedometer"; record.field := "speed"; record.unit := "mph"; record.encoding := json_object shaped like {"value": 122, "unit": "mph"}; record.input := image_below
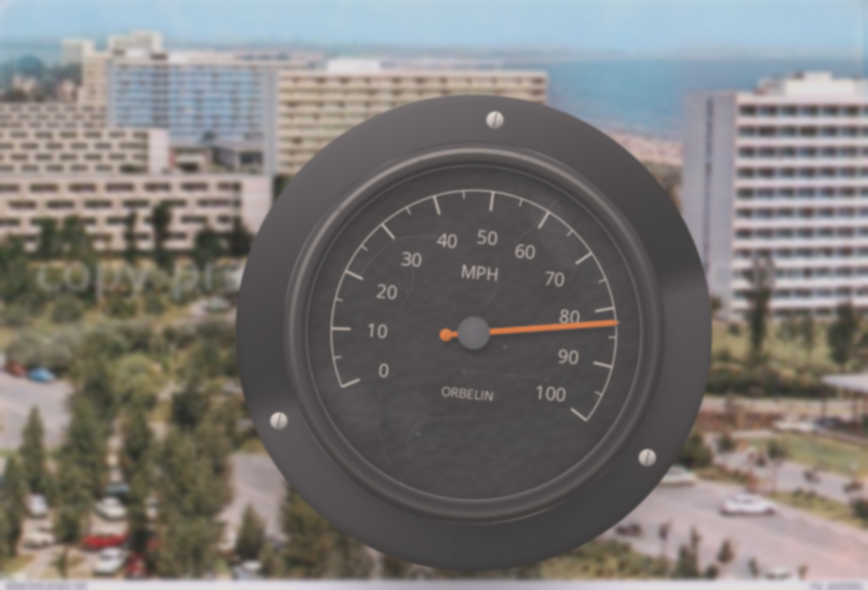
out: {"value": 82.5, "unit": "mph"}
